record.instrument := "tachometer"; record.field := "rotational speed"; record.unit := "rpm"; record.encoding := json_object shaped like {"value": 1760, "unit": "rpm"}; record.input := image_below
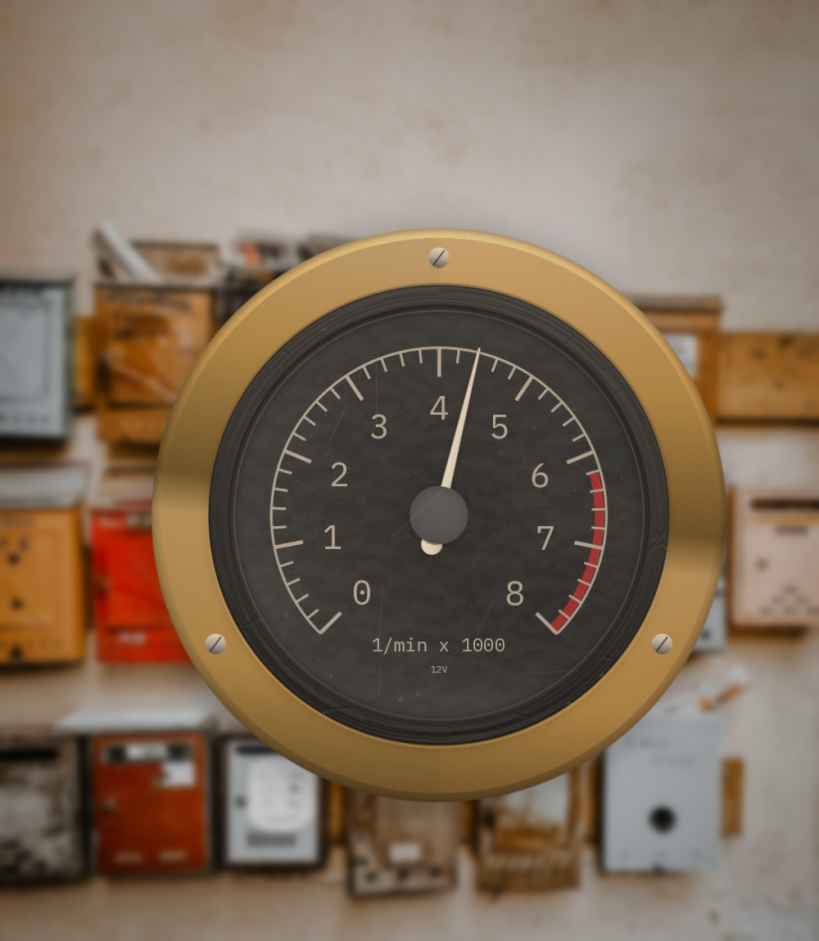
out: {"value": 4400, "unit": "rpm"}
